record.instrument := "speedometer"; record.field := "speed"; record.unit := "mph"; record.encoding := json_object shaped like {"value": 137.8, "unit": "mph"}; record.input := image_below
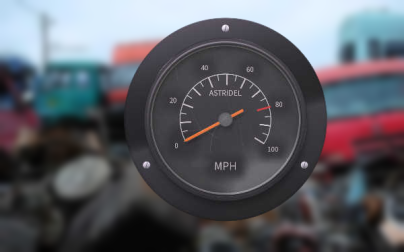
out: {"value": 0, "unit": "mph"}
